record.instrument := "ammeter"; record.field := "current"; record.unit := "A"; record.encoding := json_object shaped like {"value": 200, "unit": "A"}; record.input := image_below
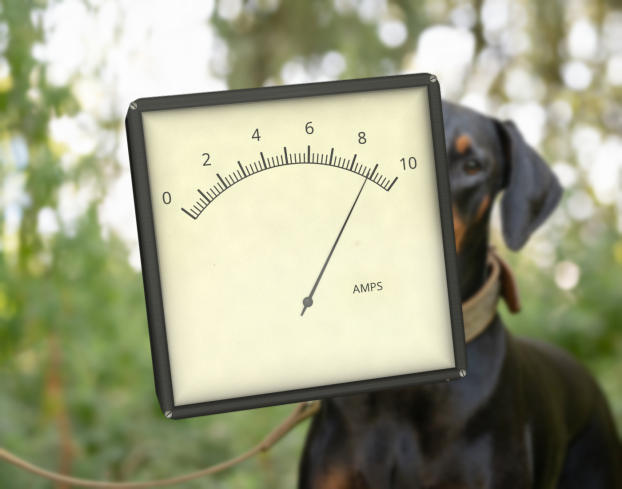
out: {"value": 8.8, "unit": "A"}
